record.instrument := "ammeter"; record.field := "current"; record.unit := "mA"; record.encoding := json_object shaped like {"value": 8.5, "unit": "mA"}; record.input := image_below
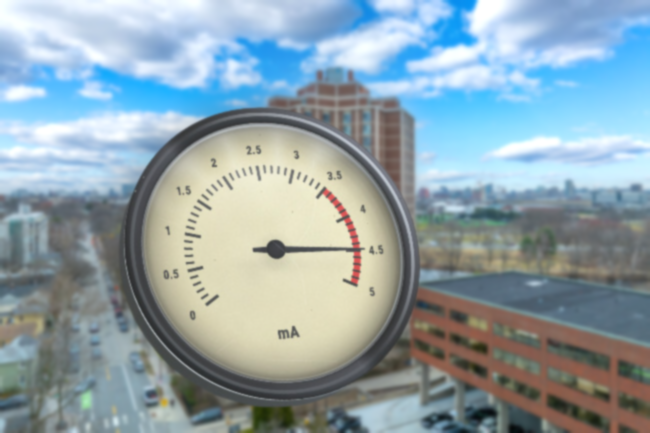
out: {"value": 4.5, "unit": "mA"}
